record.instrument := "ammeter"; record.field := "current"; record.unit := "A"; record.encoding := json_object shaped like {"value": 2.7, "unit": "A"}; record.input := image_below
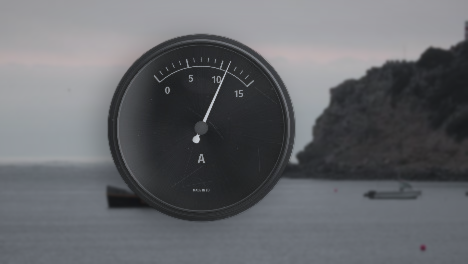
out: {"value": 11, "unit": "A"}
